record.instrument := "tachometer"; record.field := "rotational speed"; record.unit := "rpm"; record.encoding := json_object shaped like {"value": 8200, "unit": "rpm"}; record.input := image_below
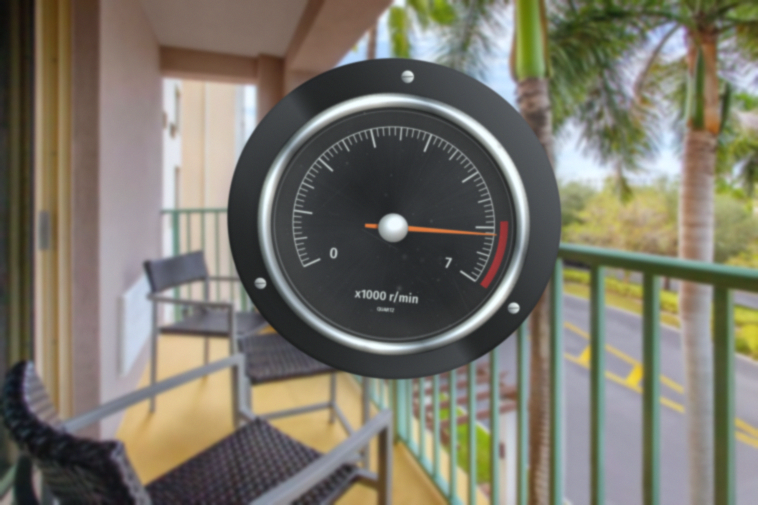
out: {"value": 6100, "unit": "rpm"}
